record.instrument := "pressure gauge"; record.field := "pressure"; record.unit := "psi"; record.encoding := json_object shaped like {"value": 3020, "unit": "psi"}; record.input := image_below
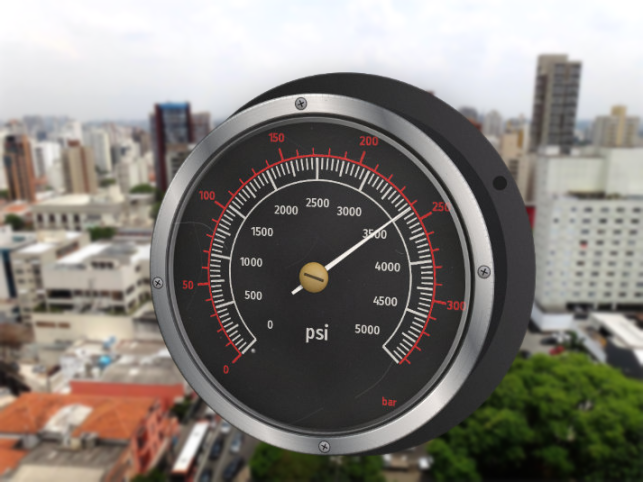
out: {"value": 3500, "unit": "psi"}
